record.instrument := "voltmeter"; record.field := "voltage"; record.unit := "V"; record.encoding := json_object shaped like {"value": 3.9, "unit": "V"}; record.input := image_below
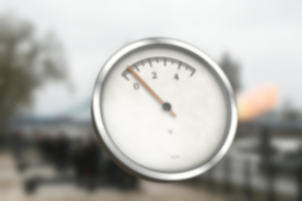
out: {"value": 0.5, "unit": "V"}
